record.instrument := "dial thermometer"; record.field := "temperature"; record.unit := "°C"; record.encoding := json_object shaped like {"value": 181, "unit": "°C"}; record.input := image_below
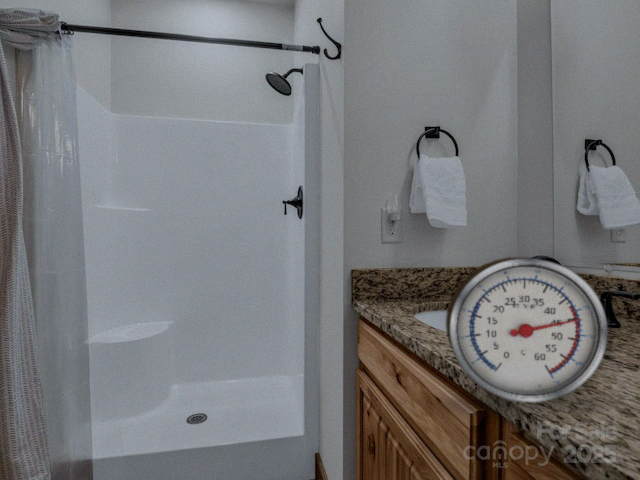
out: {"value": 45, "unit": "°C"}
